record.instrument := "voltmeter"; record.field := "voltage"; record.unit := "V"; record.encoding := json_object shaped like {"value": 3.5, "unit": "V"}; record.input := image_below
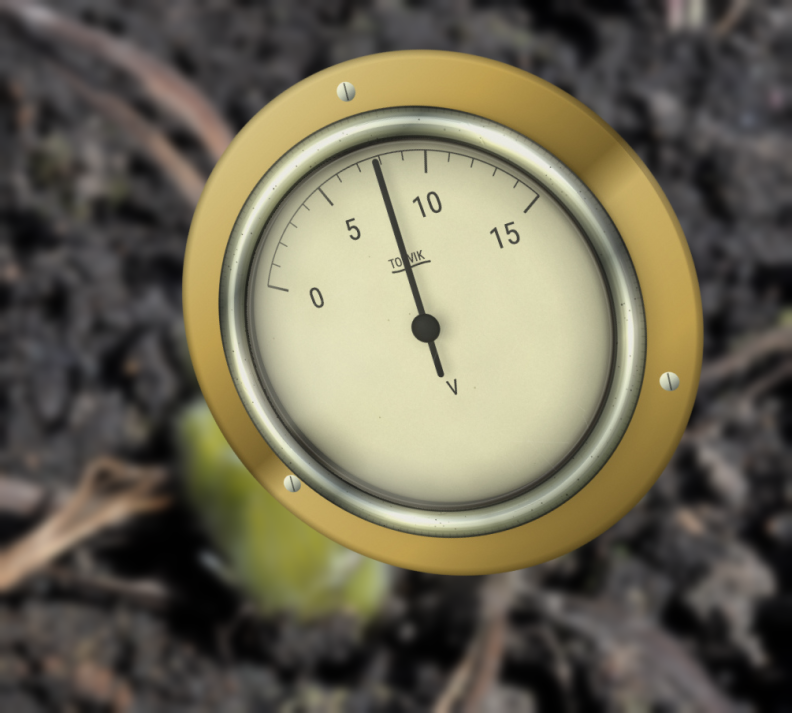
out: {"value": 8, "unit": "V"}
